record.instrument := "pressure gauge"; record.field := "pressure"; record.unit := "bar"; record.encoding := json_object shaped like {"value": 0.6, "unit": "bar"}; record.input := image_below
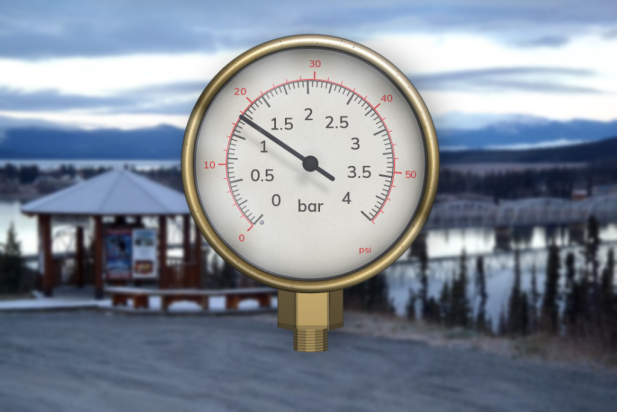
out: {"value": 1.2, "unit": "bar"}
